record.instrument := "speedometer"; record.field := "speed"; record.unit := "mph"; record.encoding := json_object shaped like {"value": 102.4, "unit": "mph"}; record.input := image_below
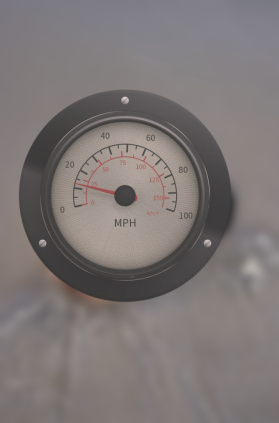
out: {"value": 12.5, "unit": "mph"}
